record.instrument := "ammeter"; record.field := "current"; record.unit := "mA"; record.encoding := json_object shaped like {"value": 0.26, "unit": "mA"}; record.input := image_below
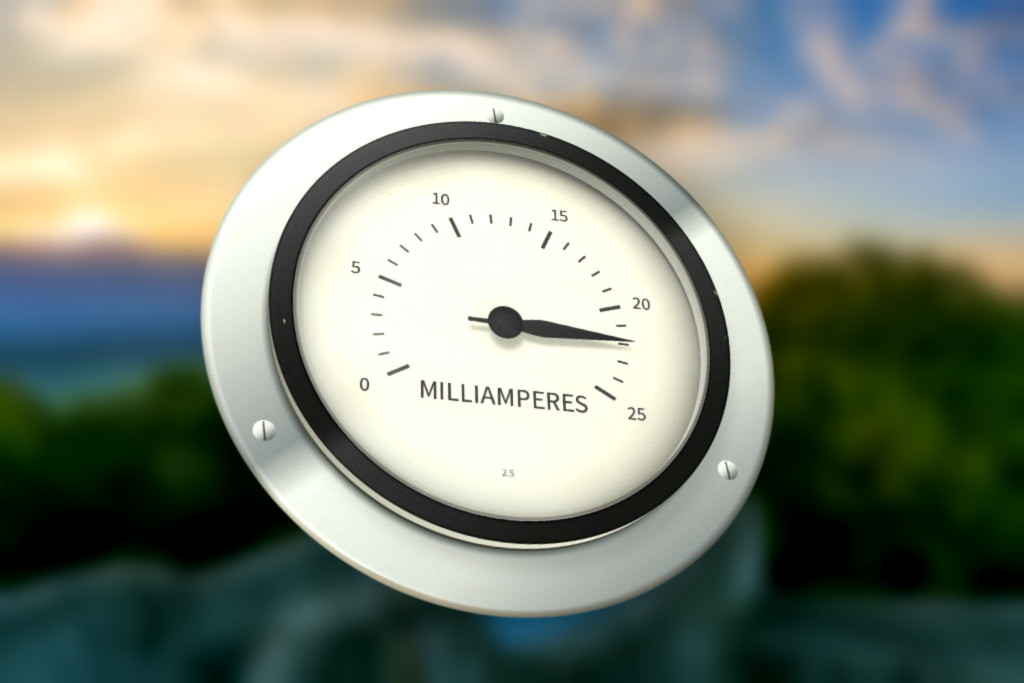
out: {"value": 22, "unit": "mA"}
